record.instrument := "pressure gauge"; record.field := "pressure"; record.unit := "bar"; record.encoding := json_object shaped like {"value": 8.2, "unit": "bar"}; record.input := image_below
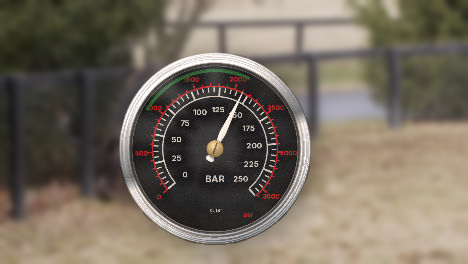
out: {"value": 145, "unit": "bar"}
